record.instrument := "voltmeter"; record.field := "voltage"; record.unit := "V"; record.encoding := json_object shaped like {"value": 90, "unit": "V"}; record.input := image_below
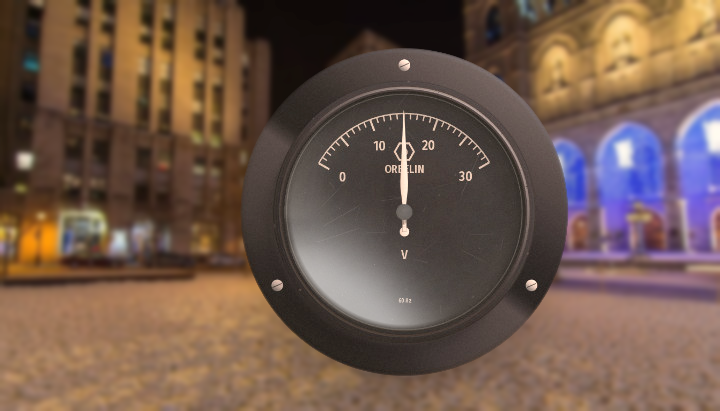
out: {"value": 15, "unit": "V"}
